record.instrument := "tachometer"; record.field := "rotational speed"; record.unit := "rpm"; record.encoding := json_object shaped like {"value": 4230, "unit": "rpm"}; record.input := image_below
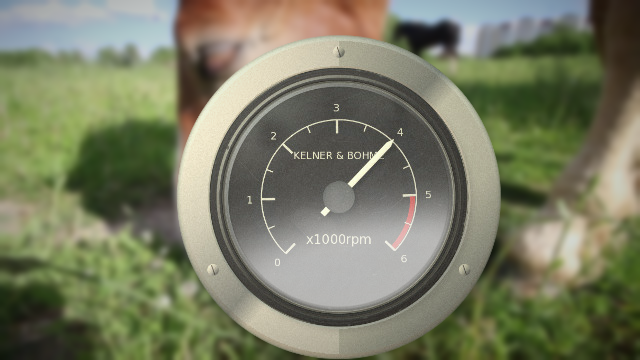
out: {"value": 4000, "unit": "rpm"}
